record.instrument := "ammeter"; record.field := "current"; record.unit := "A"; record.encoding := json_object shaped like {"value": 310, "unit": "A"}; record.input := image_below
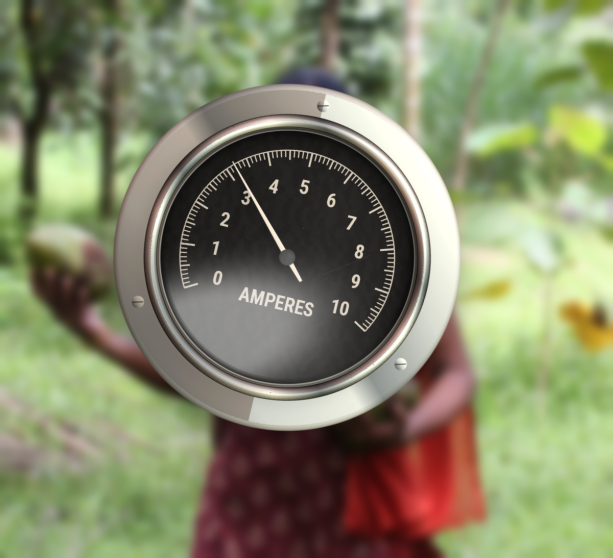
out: {"value": 3.2, "unit": "A"}
